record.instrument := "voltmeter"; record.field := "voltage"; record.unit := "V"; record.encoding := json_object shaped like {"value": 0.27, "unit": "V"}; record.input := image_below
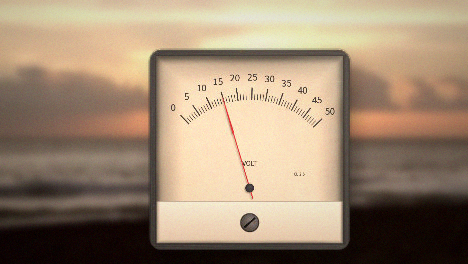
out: {"value": 15, "unit": "V"}
